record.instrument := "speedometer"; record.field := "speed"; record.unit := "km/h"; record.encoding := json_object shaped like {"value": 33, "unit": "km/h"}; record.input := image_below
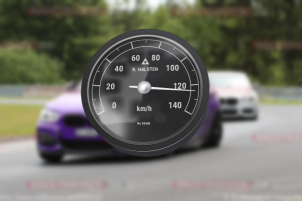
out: {"value": 125, "unit": "km/h"}
